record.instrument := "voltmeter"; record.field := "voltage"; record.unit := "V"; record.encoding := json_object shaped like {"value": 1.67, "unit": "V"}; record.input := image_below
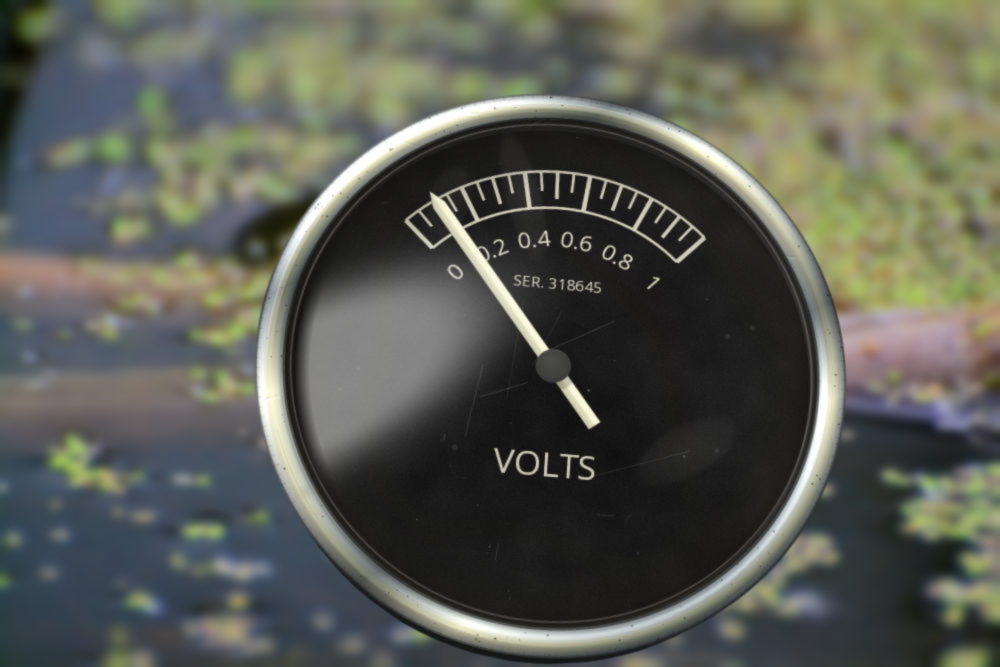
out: {"value": 0.1, "unit": "V"}
